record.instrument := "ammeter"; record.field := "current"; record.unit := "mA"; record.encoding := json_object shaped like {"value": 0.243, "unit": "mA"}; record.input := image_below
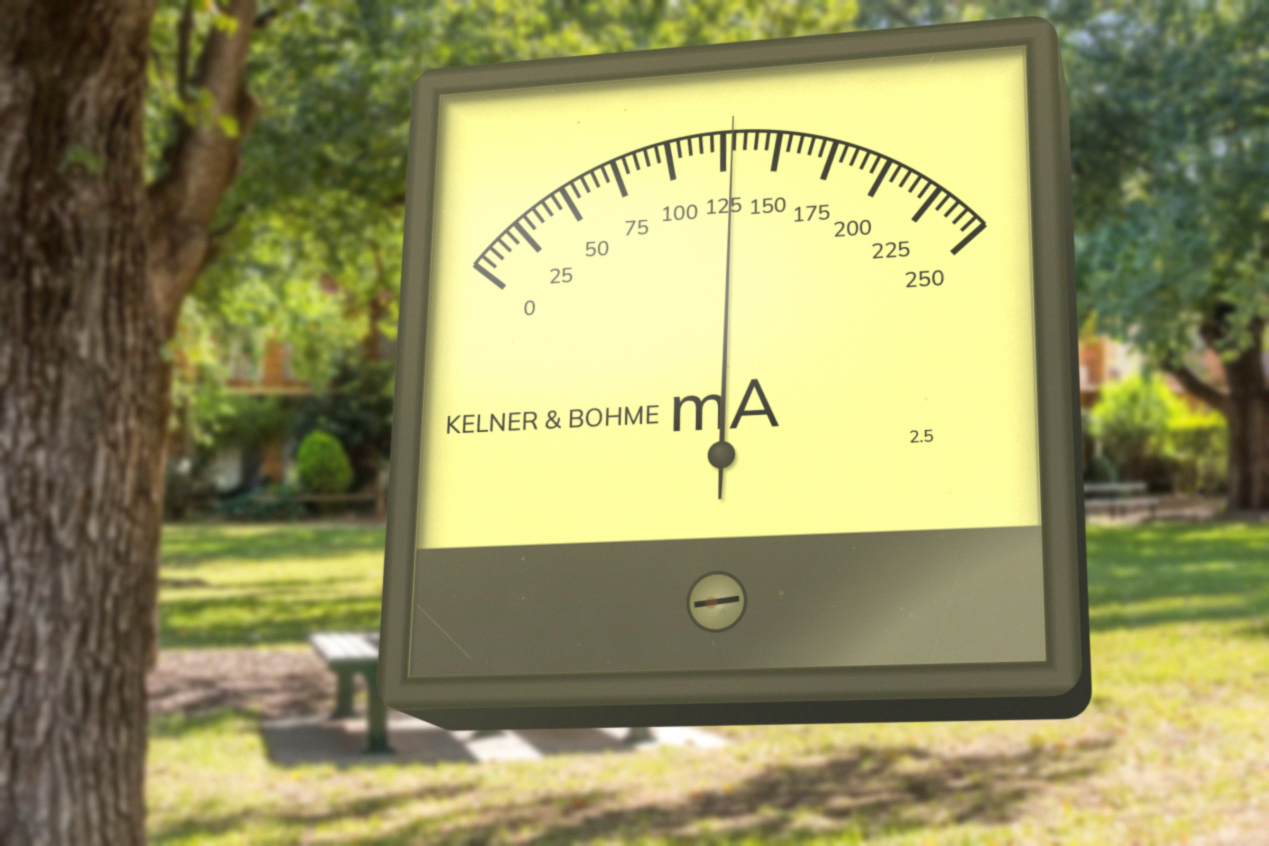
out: {"value": 130, "unit": "mA"}
